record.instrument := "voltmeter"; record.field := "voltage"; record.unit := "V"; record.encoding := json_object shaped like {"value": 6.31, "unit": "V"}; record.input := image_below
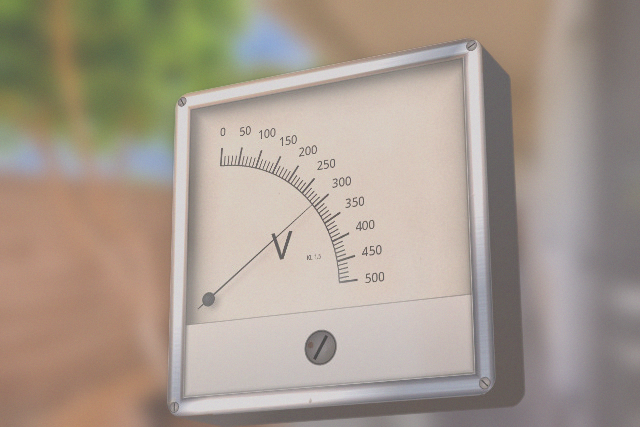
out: {"value": 300, "unit": "V"}
